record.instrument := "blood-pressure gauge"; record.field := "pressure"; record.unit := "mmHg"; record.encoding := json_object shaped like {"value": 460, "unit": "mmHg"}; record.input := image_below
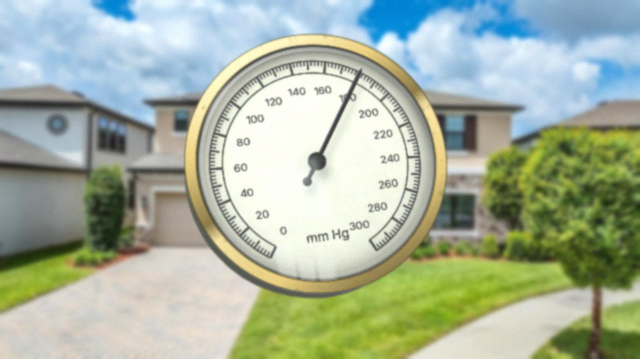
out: {"value": 180, "unit": "mmHg"}
